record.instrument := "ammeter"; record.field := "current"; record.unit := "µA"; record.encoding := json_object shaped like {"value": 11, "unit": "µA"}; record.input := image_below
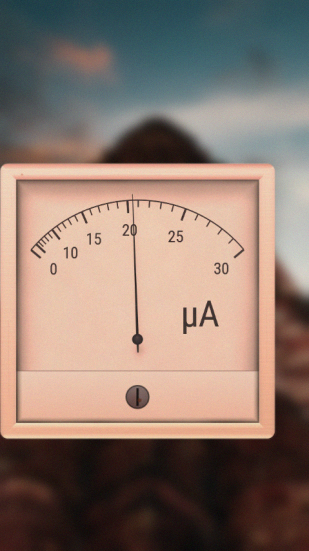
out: {"value": 20.5, "unit": "µA"}
